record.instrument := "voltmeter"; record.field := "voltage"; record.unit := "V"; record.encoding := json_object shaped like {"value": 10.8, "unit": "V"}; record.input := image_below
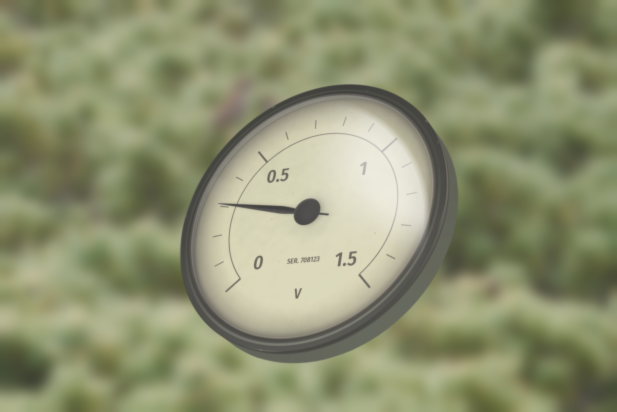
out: {"value": 0.3, "unit": "V"}
